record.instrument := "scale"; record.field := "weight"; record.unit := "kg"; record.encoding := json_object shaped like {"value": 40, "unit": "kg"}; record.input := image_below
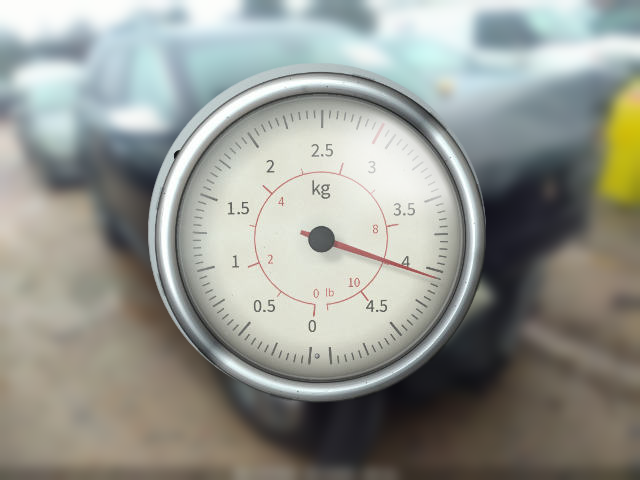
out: {"value": 4.05, "unit": "kg"}
